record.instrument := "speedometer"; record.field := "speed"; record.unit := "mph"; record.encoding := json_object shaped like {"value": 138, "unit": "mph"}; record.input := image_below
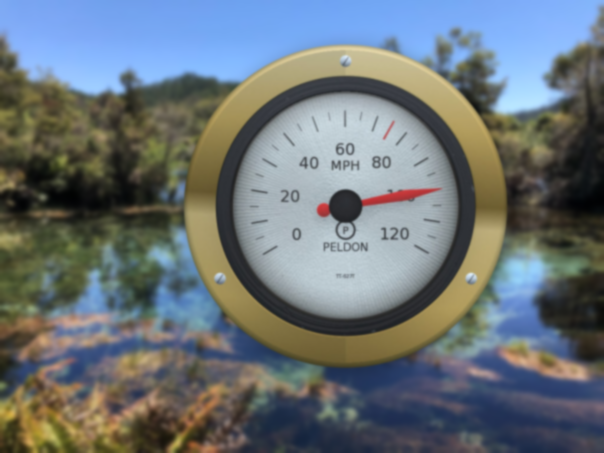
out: {"value": 100, "unit": "mph"}
